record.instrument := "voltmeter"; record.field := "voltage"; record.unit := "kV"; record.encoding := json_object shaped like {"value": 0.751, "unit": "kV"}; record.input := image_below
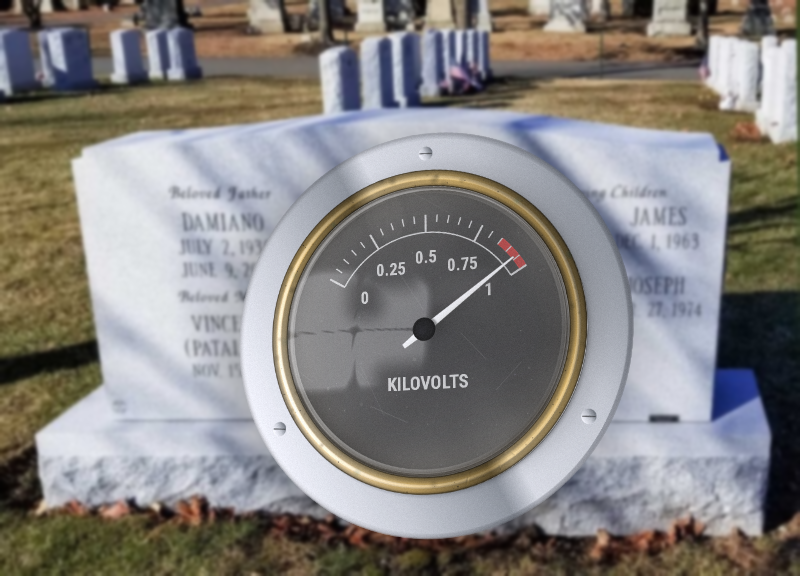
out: {"value": 0.95, "unit": "kV"}
